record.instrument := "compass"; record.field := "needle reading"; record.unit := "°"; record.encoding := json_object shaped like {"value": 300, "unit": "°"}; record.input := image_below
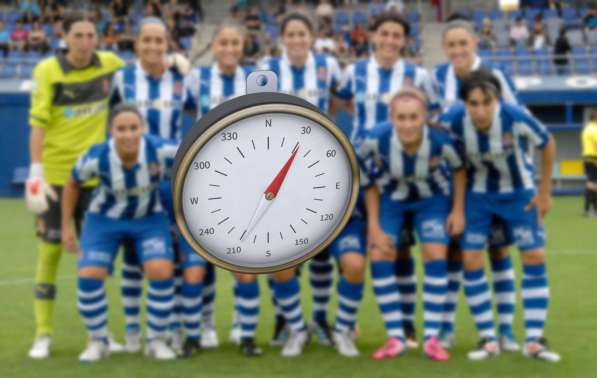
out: {"value": 30, "unit": "°"}
